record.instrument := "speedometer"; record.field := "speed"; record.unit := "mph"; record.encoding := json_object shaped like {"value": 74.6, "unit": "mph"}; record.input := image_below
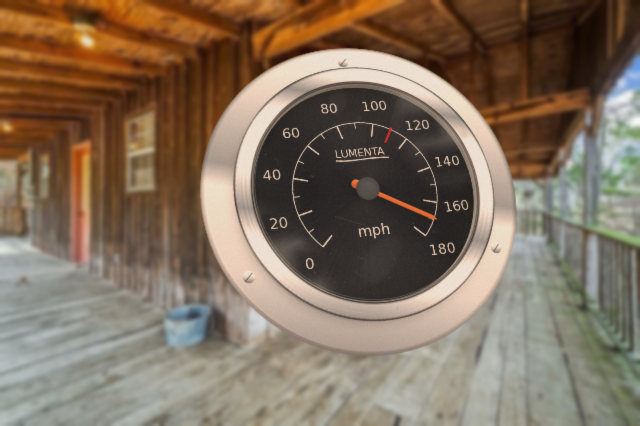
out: {"value": 170, "unit": "mph"}
